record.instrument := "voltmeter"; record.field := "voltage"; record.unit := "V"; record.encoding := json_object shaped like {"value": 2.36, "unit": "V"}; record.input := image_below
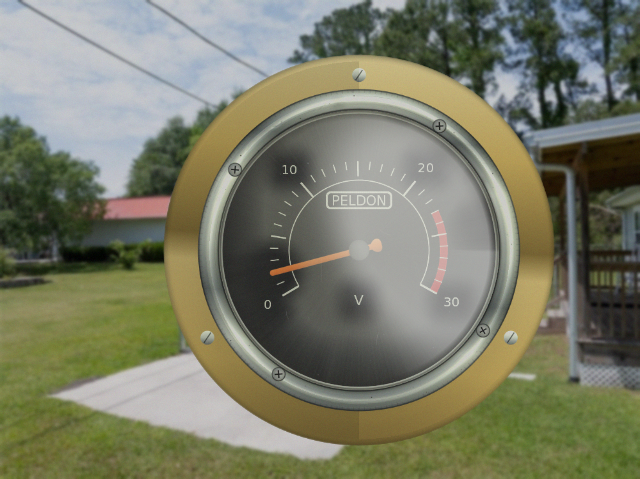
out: {"value": 2, "unit": "V"}
